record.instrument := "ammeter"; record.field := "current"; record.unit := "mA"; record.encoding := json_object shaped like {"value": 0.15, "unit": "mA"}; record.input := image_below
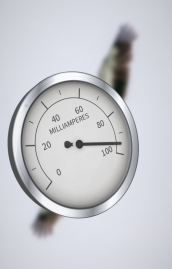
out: {"value": 95, "unit": "mA"}
